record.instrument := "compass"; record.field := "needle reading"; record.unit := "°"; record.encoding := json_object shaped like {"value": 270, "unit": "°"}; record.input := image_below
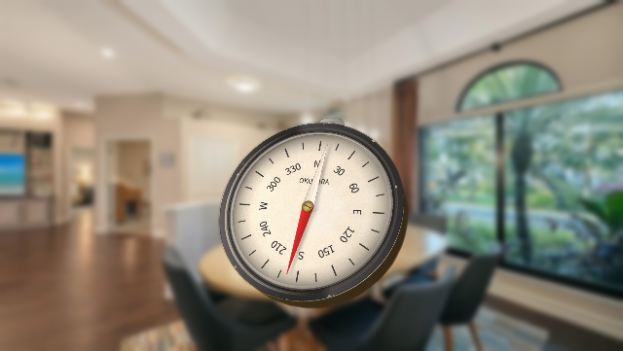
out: {"value": 187.5, "unit": "°"}
